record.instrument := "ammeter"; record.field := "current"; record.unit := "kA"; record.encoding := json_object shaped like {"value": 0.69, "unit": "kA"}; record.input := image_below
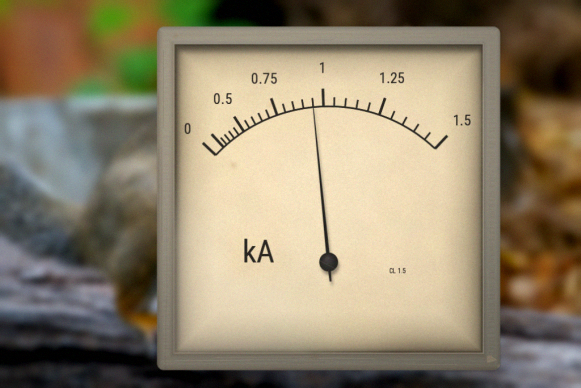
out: {"value": 0.95, "unit": "kA"}
